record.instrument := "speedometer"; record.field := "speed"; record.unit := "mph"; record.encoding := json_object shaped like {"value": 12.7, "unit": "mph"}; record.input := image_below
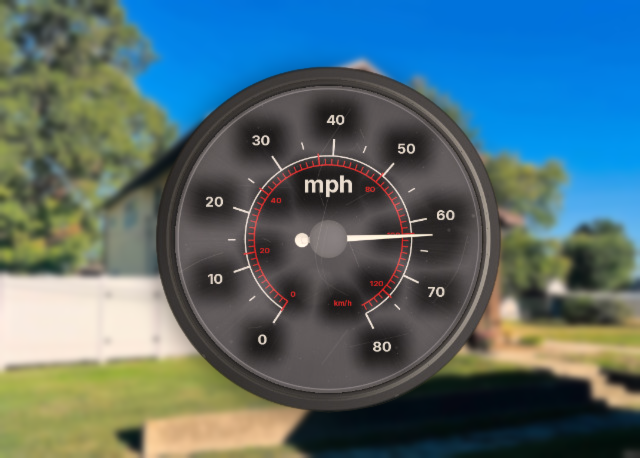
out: {"value": 62.5, "unit": "mph"}
